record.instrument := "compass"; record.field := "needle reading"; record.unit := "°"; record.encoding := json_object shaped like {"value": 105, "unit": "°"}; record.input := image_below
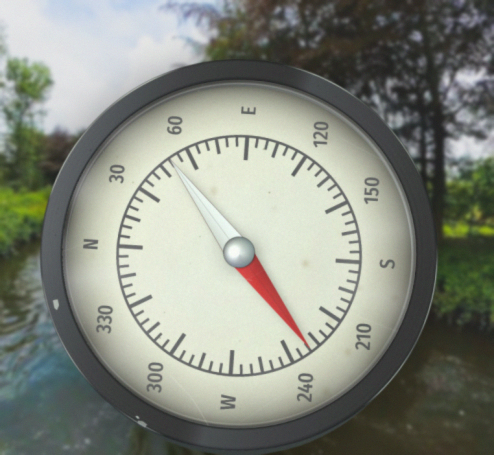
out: {"value": 230, "unit": "°"}
